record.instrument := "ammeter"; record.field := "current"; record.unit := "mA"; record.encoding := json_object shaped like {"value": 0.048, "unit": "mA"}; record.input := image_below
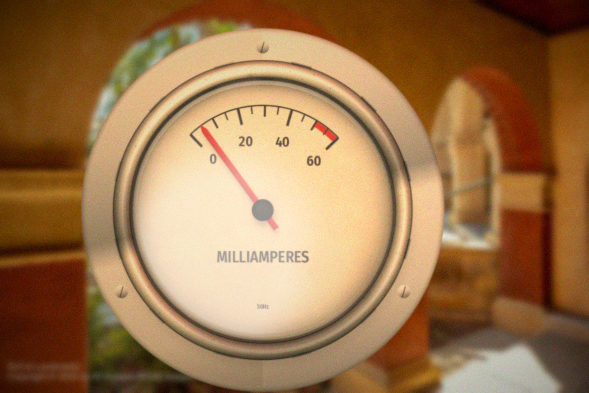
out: {"value": 5, "unit": "mA"}
